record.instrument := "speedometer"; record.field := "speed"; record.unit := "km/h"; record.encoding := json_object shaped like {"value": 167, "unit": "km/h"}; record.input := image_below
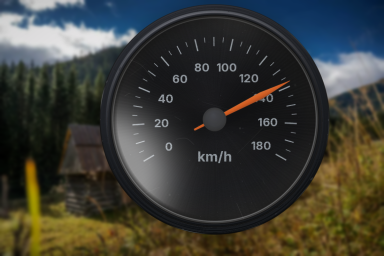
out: {"value": 137.5, "unit": "km/h"}
